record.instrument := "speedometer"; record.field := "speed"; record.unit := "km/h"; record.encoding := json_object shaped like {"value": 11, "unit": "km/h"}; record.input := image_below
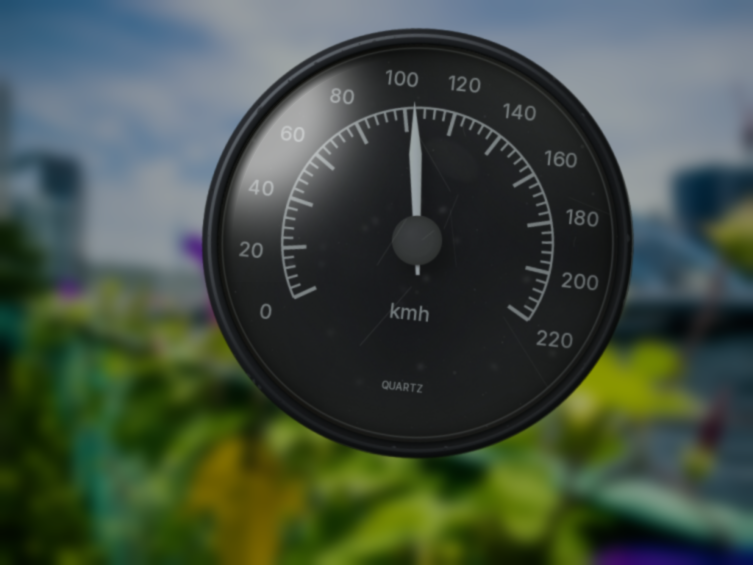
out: {"value": 104, "unit": "km/h"}
